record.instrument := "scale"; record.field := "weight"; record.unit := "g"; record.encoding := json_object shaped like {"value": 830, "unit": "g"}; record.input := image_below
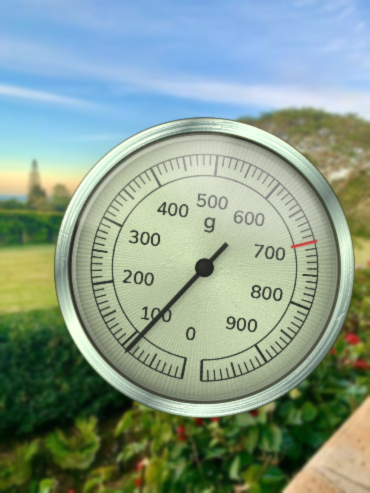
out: {"value": 90, "unit": "g"}
